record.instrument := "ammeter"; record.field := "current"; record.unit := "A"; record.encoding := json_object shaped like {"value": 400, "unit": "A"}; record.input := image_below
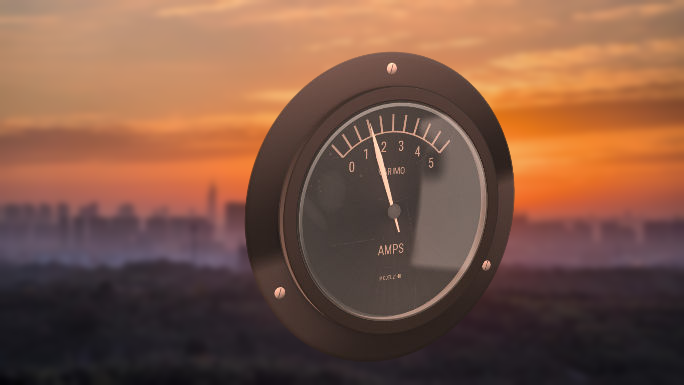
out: {"value": 1.5, "unit": "A"}
